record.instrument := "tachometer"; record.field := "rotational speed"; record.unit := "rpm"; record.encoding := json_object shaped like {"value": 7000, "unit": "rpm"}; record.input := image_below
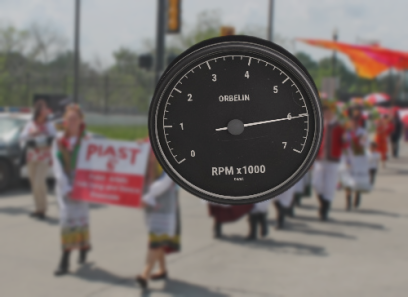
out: {"value": 6000, "unit": "rpm"}
